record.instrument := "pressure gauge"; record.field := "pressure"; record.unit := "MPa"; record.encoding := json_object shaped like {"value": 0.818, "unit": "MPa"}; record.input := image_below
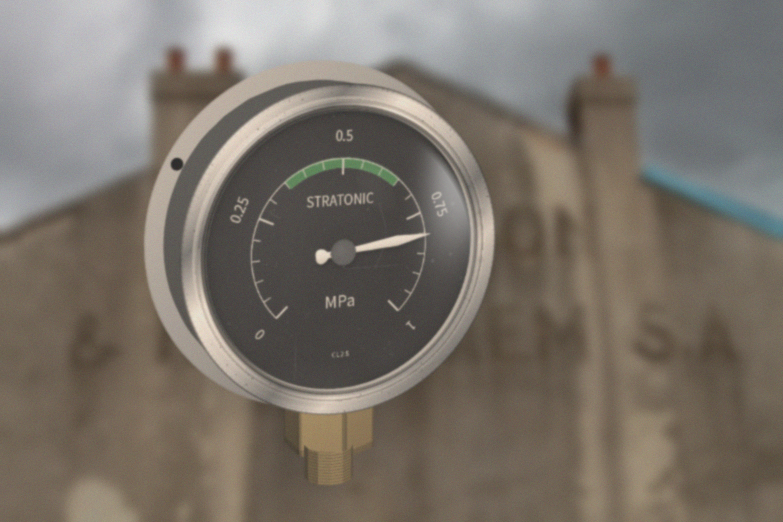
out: {"value": 0.8, "unit": "MPa"}
